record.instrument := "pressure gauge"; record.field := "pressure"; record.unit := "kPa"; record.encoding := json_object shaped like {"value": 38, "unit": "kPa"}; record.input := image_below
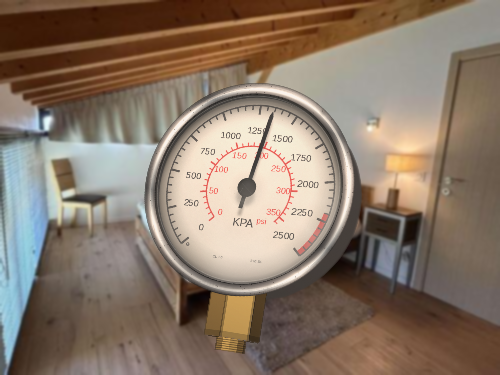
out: {"value": 1350, "unit": "kPa"}
